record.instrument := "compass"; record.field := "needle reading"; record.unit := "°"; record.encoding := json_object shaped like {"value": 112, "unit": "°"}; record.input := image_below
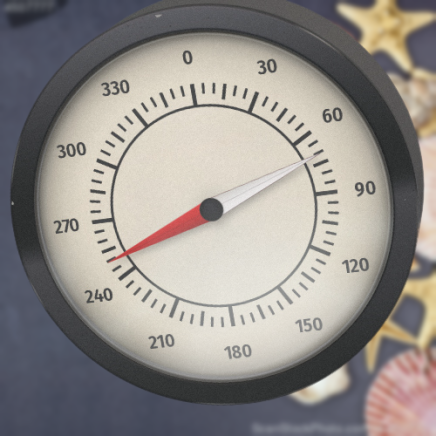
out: {"value": 250, "unit": "°"}
